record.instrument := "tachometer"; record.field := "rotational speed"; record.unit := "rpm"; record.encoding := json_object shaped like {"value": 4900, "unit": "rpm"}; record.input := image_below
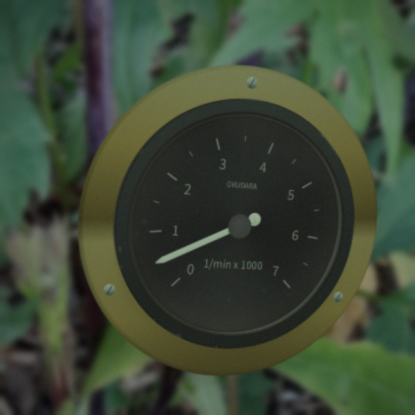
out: {"value": 500, "unit": "rpm"}
